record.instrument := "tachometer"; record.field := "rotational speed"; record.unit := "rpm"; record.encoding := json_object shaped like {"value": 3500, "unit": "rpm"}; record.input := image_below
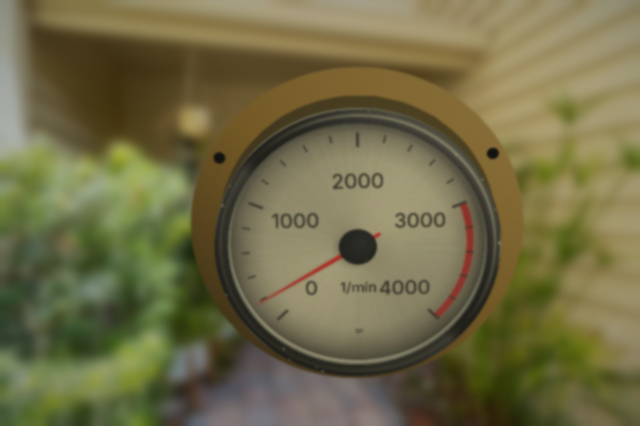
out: {"value": 200, "unit": "rpm"}
